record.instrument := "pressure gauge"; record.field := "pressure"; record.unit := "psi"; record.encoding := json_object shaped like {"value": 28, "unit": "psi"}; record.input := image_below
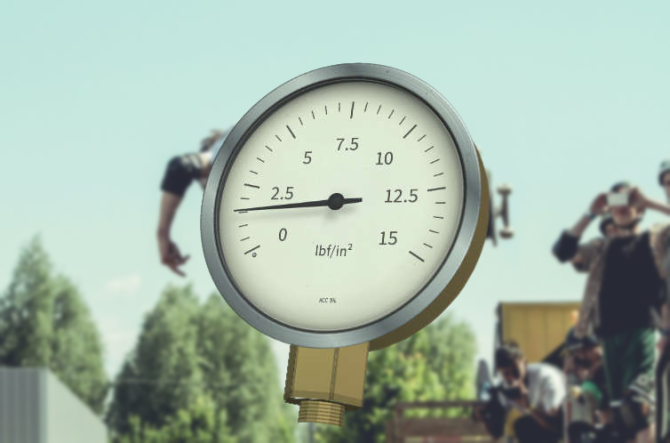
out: {"value": 1.5, "unit": "psi"}
